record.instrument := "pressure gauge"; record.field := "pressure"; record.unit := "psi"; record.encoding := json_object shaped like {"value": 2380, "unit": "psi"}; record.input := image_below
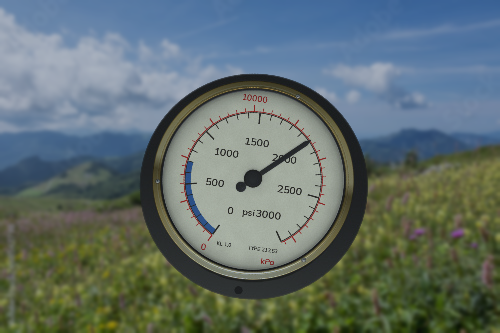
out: {"value": 2000, "unit": "psi"}
